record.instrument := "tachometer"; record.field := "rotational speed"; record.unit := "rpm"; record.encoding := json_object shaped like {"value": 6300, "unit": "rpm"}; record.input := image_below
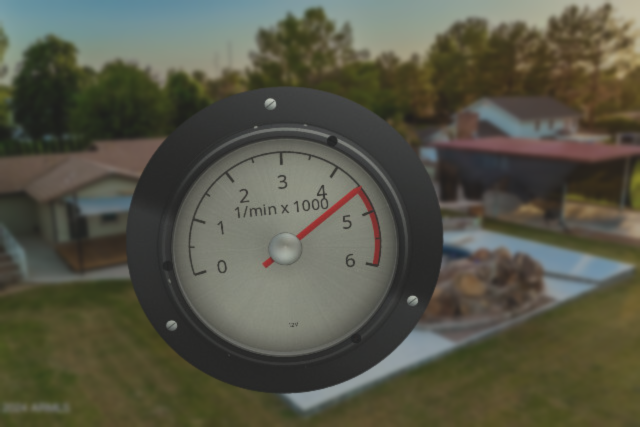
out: {"value": 4500, "unit": "rpm"}
